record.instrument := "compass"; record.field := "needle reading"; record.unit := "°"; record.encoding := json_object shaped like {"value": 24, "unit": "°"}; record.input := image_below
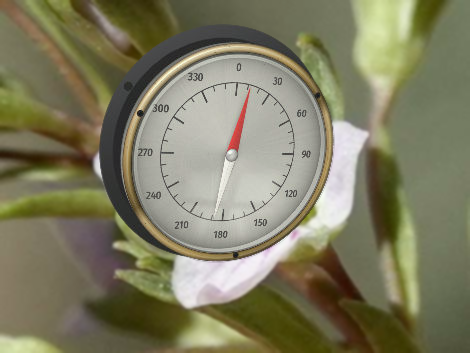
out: {"value": 10, "unit": "°"}
